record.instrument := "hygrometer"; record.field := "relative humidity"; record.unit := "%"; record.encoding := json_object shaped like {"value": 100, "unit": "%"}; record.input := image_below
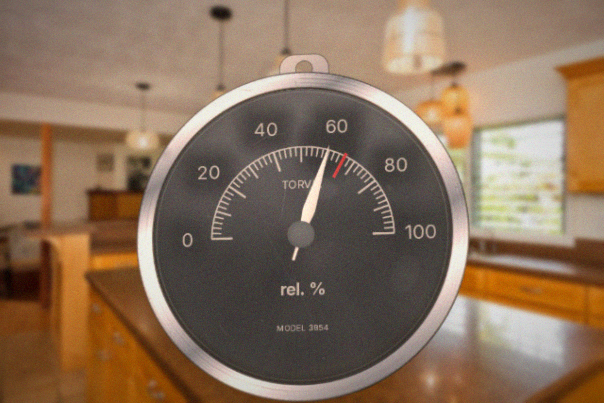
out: {"value": 60, "unit": "%"}
